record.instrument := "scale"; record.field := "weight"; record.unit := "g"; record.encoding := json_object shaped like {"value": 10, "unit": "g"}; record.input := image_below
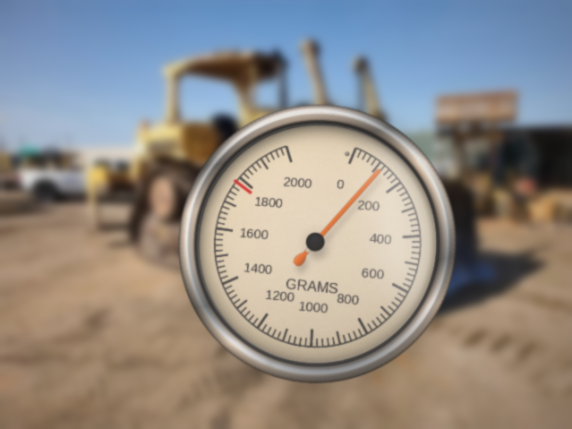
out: {"value": 120, "unit": "g"}
